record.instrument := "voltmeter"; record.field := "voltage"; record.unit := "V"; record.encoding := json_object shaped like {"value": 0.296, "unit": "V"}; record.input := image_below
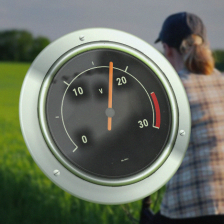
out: {"value": 17.5, "unit": "V"}
